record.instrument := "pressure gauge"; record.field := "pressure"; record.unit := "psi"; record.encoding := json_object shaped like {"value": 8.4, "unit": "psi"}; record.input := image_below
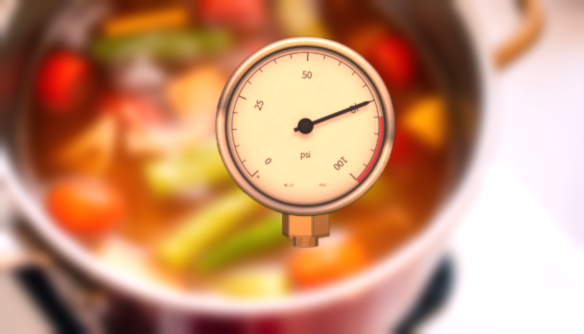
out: {"value": 75, "unit": "psi"}
